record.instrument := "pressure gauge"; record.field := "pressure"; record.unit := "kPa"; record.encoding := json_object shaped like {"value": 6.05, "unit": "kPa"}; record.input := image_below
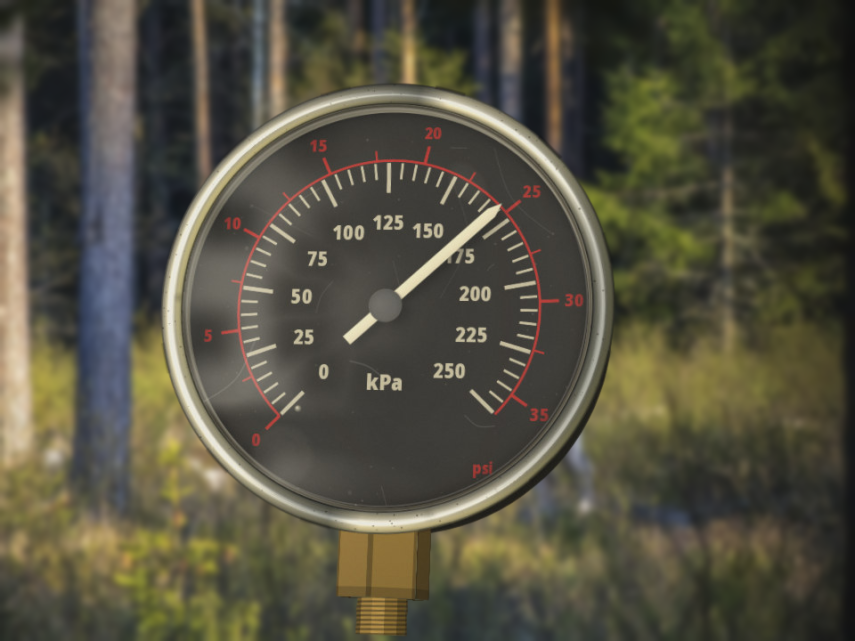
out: {"value": 170, "unit": "kPa"}
